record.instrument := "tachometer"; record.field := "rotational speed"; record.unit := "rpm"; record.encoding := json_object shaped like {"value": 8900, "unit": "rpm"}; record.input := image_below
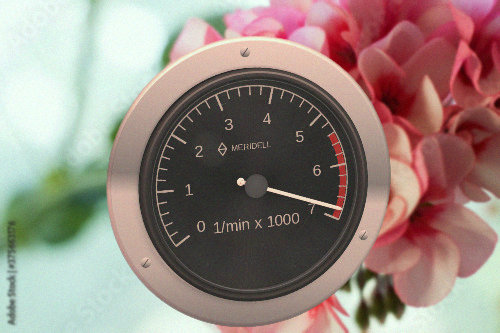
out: {"value": 6800, "unit": "rpm"}
